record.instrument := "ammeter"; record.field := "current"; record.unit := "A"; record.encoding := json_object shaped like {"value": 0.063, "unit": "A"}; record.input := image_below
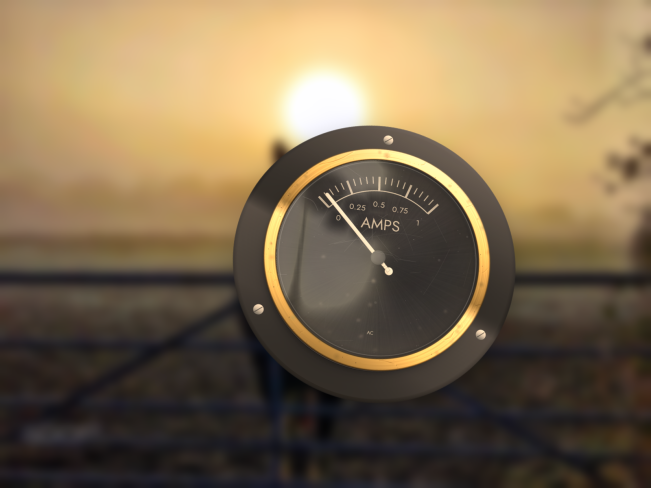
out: {"value": 0.05, "unit": "A"}
